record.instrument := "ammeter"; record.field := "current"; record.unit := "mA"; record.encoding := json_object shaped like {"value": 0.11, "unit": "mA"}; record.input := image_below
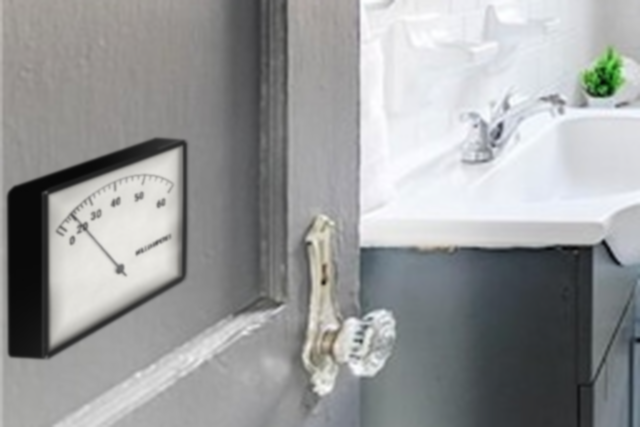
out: {"value": 20, "unit": "mA"}
